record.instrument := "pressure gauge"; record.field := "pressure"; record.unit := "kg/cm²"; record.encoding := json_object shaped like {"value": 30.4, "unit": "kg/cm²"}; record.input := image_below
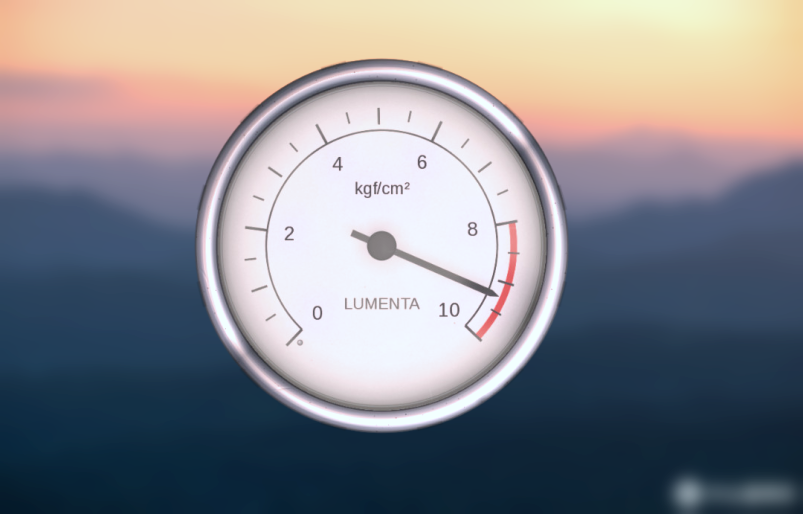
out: {"value": 9.25, "unit": "kg/cm²"}
